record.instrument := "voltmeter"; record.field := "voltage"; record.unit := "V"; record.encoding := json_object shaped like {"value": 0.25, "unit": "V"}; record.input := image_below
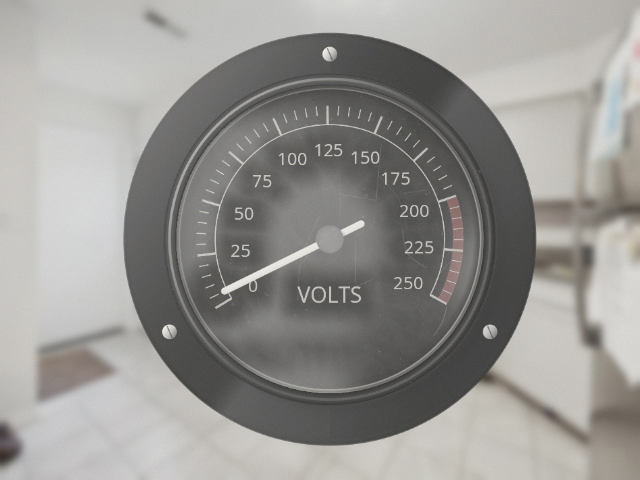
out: {"value": 5, "unit": "V"}
